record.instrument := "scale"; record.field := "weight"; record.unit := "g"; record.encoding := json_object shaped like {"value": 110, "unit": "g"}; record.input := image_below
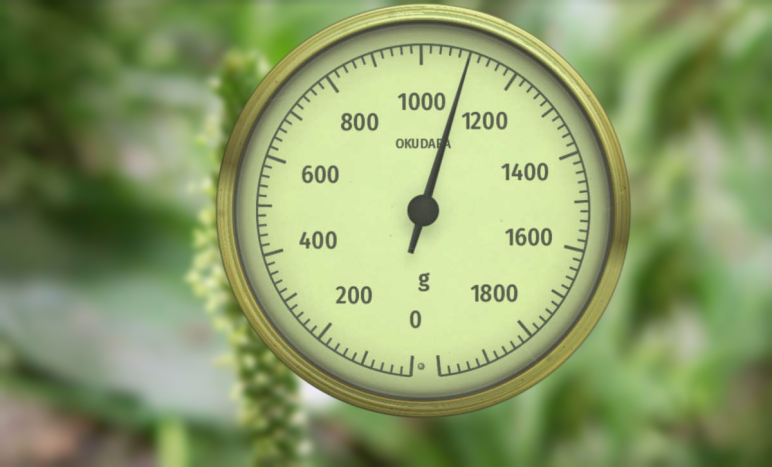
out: {"value": 1100, "unit": "g"}
